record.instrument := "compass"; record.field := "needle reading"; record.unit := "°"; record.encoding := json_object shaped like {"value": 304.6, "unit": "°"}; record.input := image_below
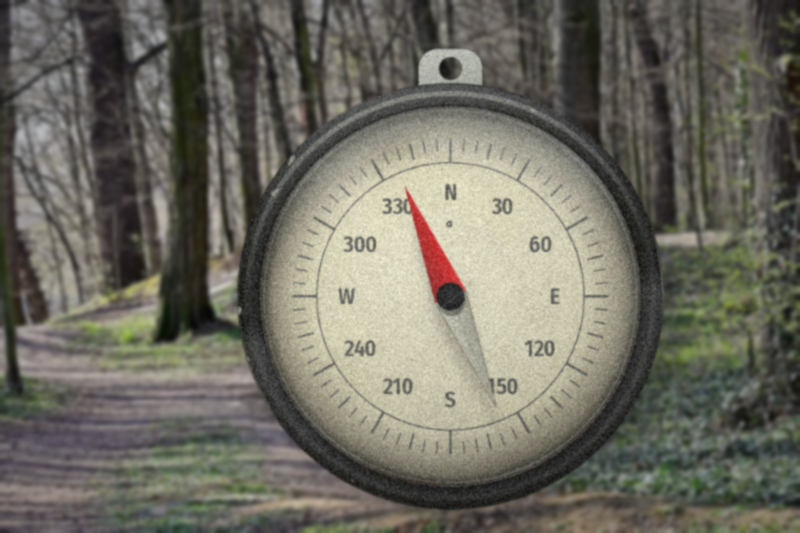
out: {"value": 337.5, "unit": "°"}
